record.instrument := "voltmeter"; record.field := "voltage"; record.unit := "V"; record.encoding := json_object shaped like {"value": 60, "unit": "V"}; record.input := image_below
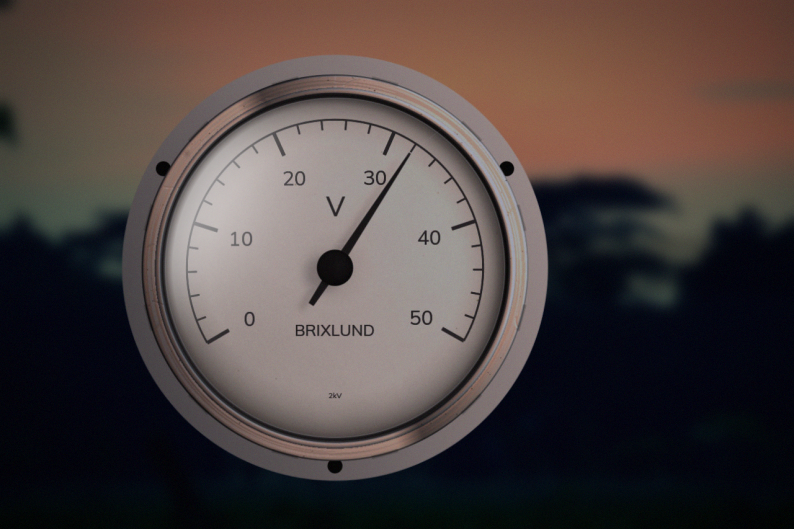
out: {"value": 32, "unit": "V"}
